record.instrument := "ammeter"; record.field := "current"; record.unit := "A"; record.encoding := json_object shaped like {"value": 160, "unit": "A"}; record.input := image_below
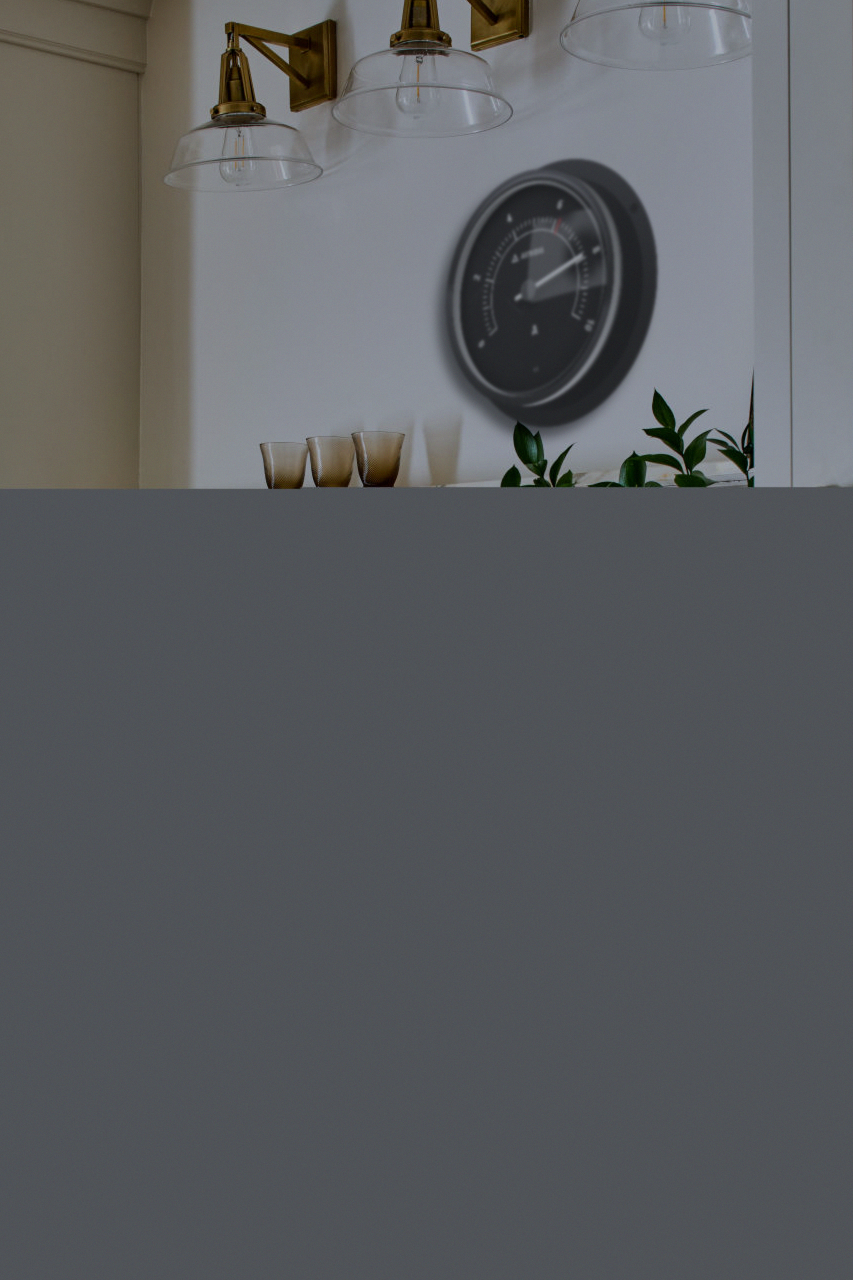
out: {"value": 8, "unit": "A"}
